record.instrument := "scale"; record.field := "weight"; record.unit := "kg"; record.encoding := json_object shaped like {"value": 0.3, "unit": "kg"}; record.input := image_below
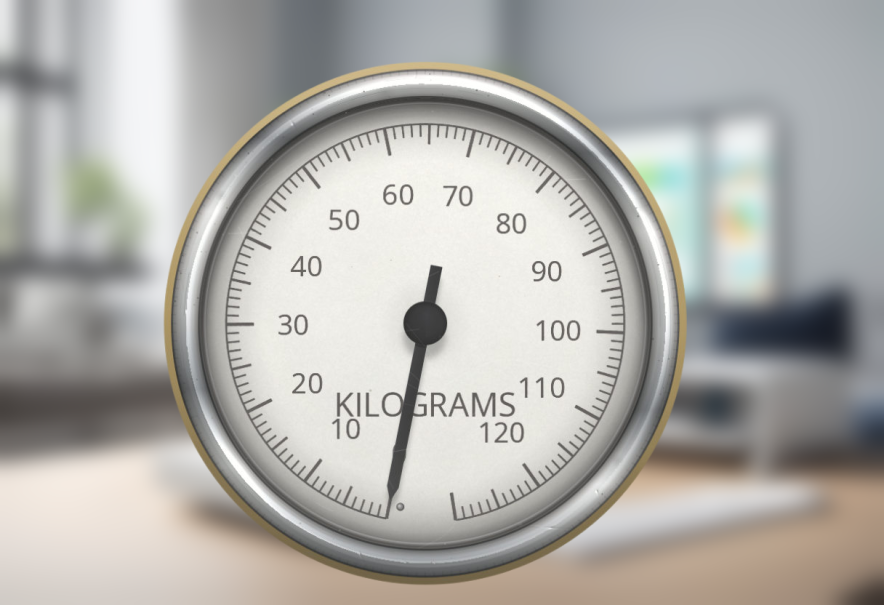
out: {"value": 0, "unit": "kg"}
